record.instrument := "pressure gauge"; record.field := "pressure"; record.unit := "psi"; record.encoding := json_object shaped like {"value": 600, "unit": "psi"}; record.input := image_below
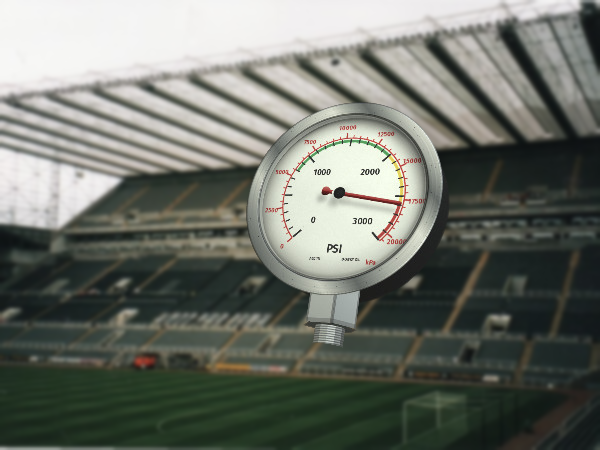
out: {"value": 2600, "unit": "psi"}
